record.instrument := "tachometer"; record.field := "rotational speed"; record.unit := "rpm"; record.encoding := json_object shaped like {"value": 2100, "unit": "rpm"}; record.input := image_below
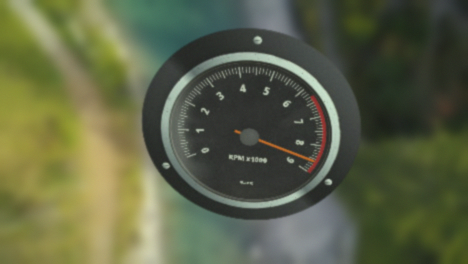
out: {"value": 8500, "unit": "rpm"}
